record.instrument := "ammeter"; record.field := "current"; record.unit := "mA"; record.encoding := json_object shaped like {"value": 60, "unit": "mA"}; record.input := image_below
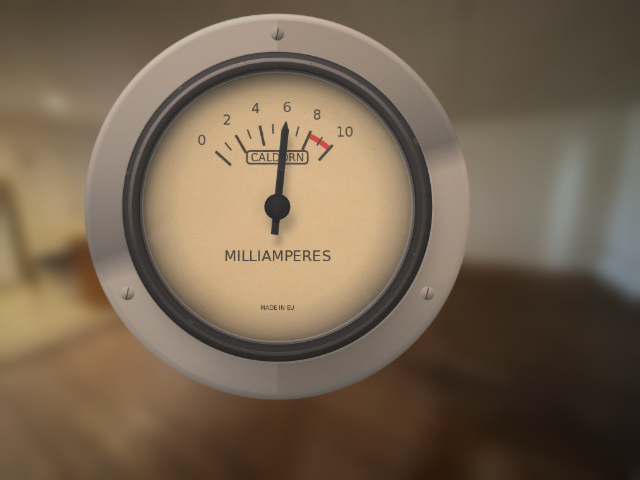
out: {"value": 6, "unit": "mA"}
